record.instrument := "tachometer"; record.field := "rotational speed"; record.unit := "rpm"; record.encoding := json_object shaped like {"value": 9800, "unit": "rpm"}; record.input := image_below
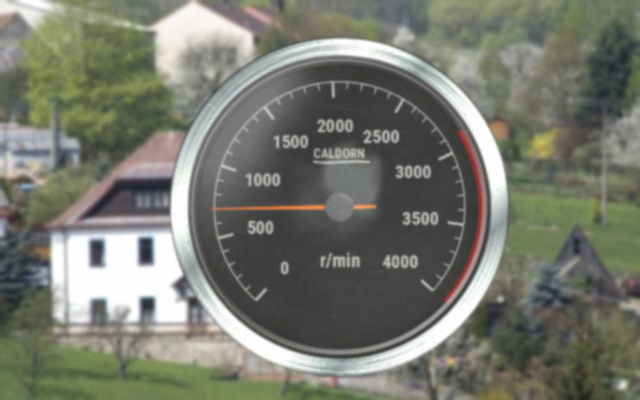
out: {"value": 700, "unit": "rpm"}
